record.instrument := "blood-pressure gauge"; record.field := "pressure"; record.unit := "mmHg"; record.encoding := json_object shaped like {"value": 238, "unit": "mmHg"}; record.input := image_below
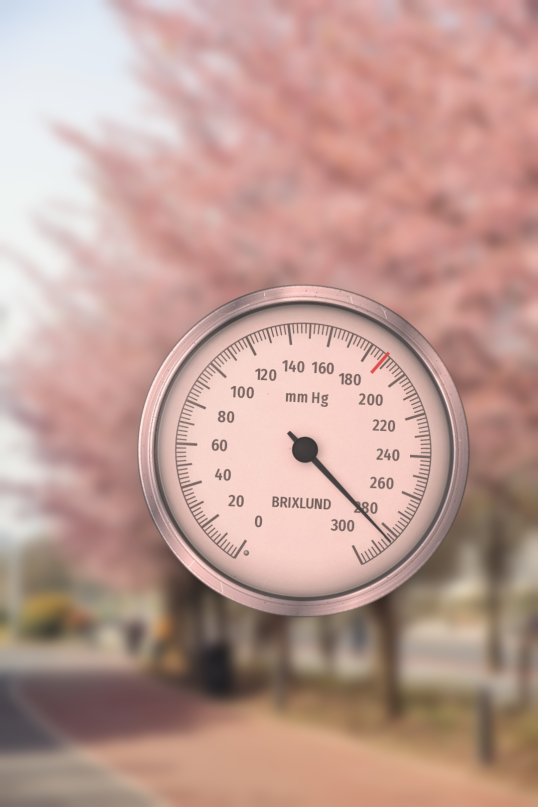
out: {"value": 284, "unit": "mmHg"}
